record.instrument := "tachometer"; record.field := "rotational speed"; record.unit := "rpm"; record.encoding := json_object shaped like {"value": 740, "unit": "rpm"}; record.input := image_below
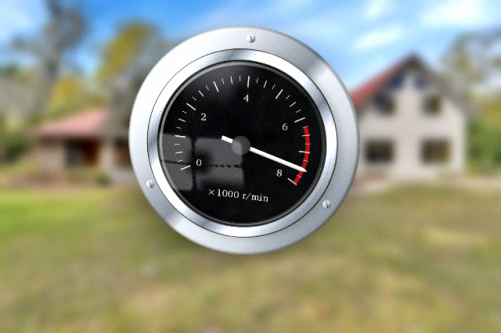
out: {"value": 7500, "unit": "rpm"}
